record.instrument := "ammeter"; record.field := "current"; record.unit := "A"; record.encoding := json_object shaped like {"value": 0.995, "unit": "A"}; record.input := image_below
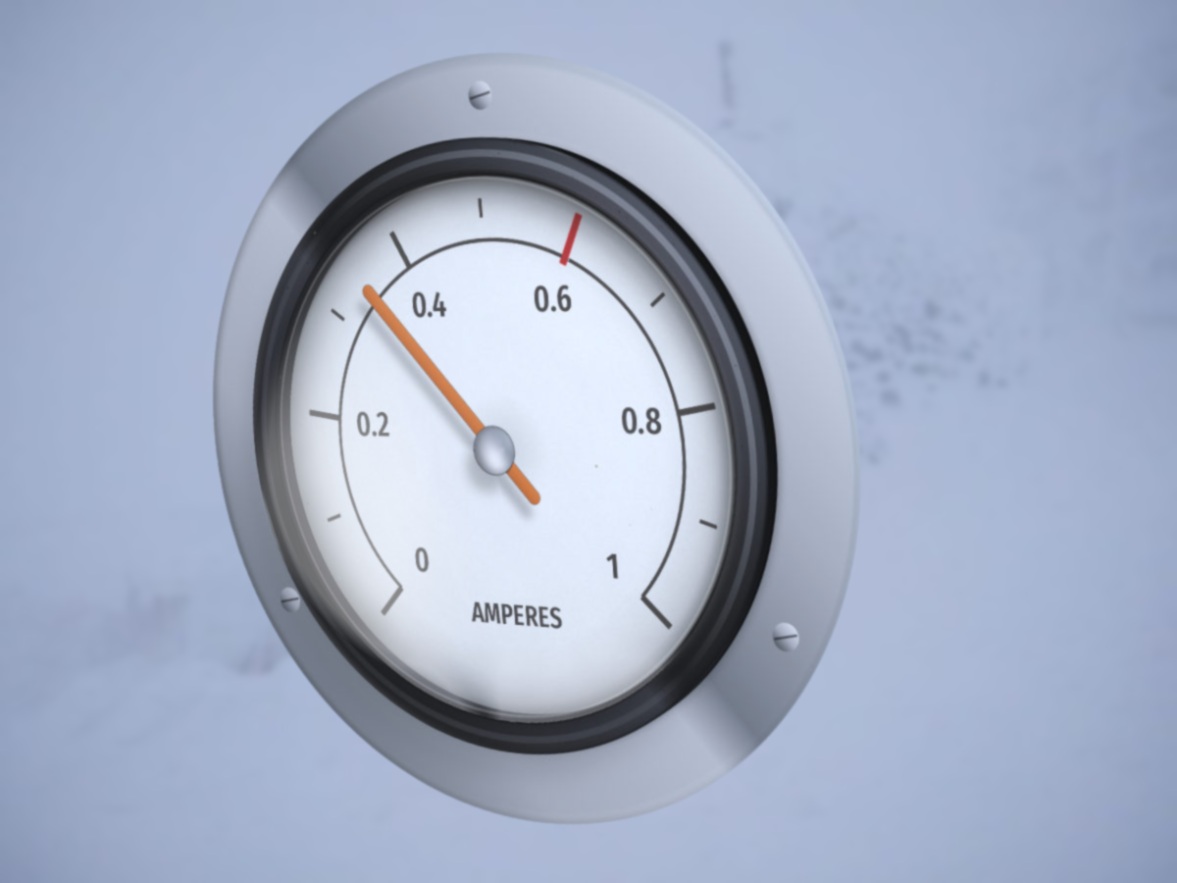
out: {"value": 0.35, "unit": "A"}
